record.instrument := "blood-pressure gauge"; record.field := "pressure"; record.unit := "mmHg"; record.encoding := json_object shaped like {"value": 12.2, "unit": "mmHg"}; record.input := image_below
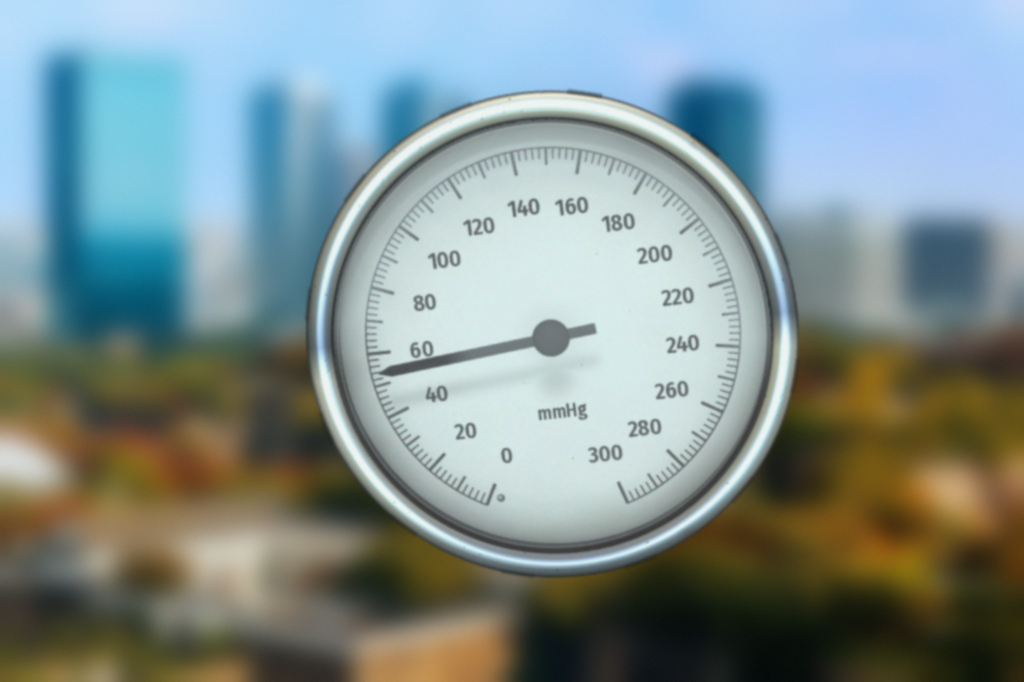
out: {"value": 54, "unit": "mmHg"}
